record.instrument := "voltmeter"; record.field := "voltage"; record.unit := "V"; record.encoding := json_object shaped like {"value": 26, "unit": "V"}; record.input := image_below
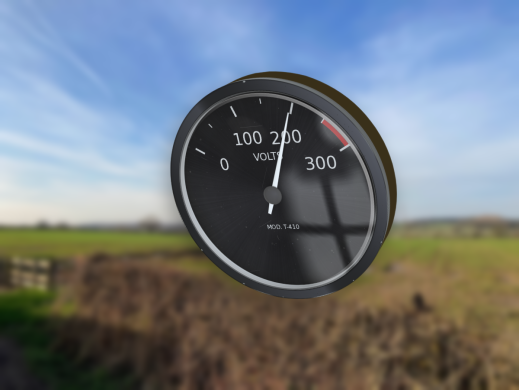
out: {"value": 200, "unit": "V"}
